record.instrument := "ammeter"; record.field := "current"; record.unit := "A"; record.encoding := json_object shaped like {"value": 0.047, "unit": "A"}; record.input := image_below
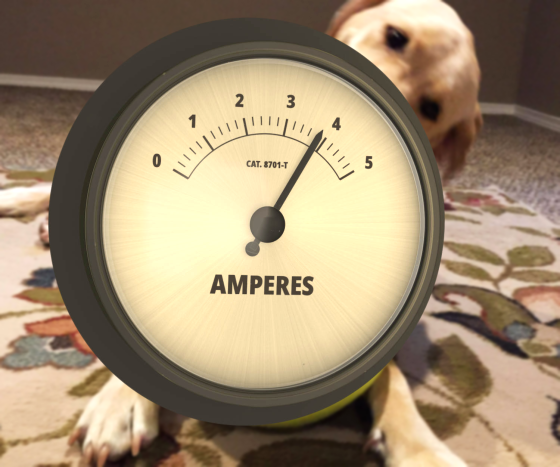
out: {"value": 3.8, "unit": "A"}
